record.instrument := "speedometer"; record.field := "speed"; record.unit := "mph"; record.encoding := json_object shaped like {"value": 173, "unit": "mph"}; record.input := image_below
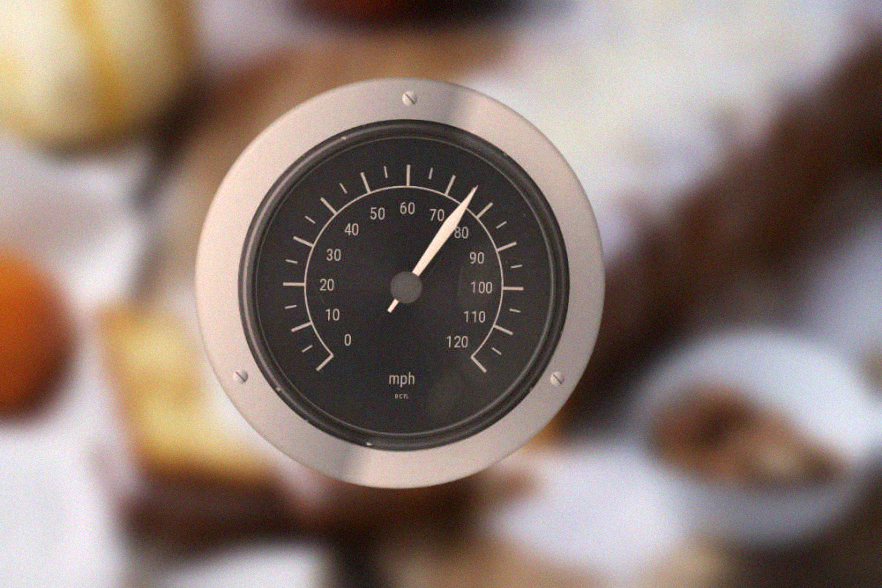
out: {"value": 75, "unit": "mph"}
